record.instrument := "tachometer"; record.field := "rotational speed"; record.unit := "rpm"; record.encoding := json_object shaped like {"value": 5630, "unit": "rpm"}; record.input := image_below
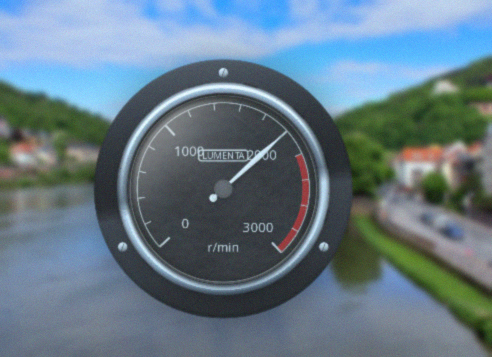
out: {"value": 2000, "unit": "rpm"}
